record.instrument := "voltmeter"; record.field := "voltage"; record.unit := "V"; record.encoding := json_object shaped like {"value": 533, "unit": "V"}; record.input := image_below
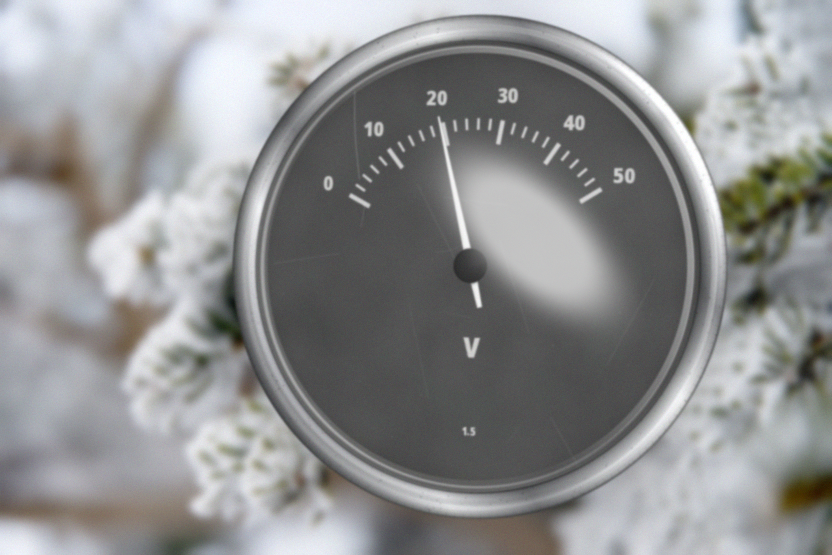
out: {"value": 20, "unit": "V"}
